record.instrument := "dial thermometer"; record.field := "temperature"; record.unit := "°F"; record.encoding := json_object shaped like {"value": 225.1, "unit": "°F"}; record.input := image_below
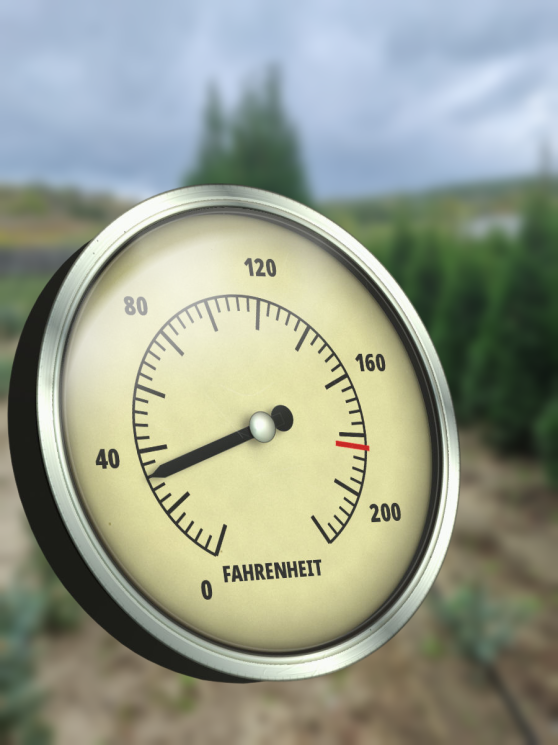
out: {"value": 32, "unit": "°F"}
